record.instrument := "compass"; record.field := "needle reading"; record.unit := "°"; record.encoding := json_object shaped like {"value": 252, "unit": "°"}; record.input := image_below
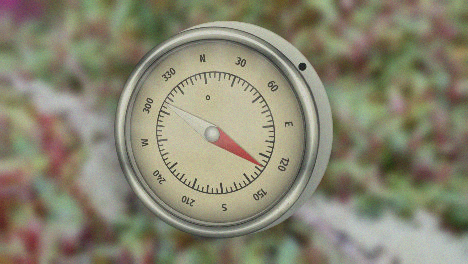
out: {"value": 130, "unit": "°"}
